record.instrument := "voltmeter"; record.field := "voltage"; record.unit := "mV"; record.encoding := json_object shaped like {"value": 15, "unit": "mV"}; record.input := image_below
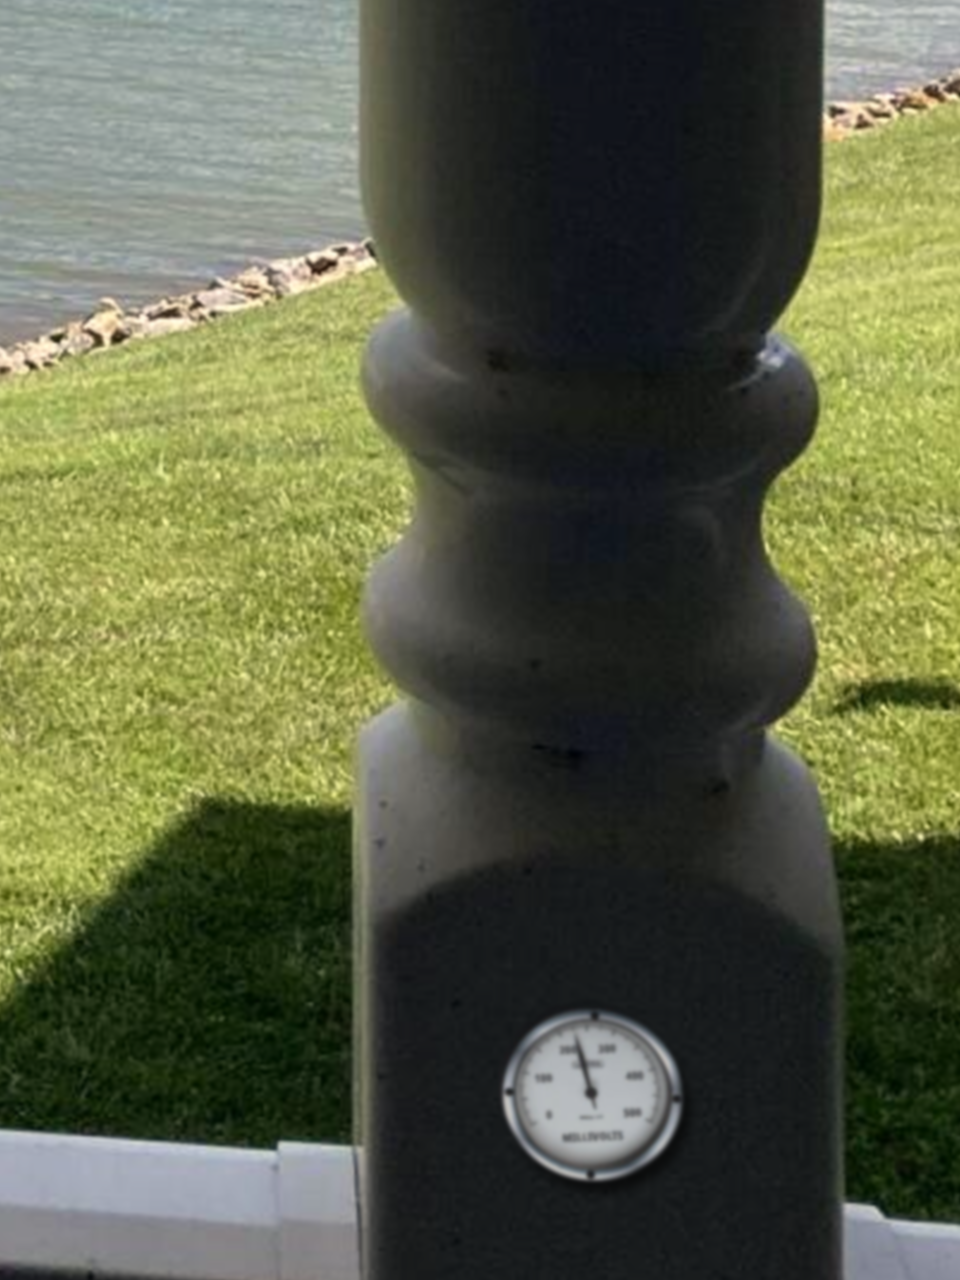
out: {"value": 225, "unit": "mV"}
